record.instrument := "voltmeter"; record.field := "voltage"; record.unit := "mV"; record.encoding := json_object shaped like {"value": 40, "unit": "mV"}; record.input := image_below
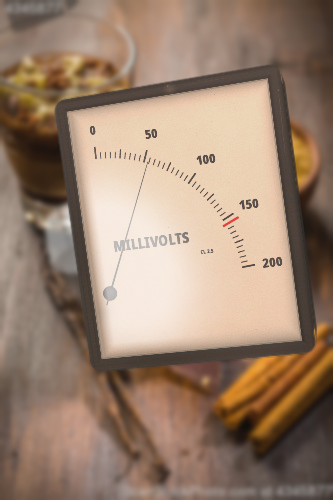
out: {"value": 55, "unit": "mV"}
